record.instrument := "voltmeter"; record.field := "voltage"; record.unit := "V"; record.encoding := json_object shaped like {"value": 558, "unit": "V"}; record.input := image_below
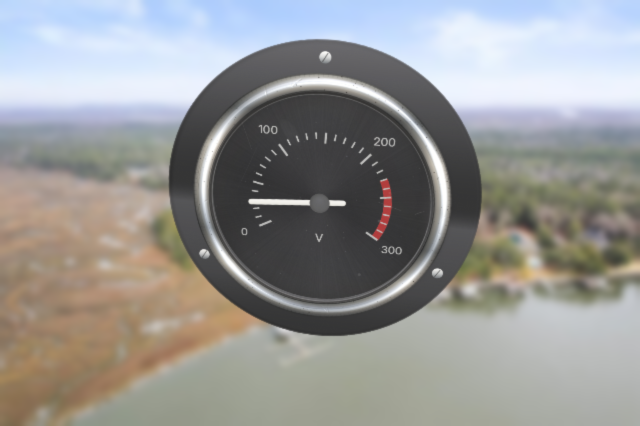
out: {"value": 30, "unit": "V"}
